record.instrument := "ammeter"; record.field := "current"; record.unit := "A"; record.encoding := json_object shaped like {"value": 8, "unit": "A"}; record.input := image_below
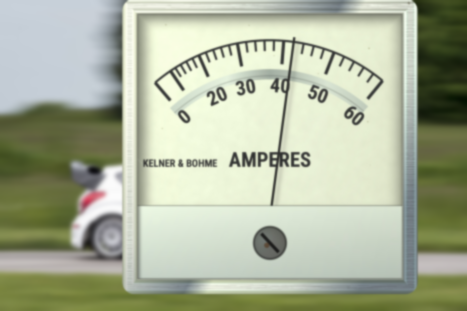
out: {"value": 42, "unit": "A"}
